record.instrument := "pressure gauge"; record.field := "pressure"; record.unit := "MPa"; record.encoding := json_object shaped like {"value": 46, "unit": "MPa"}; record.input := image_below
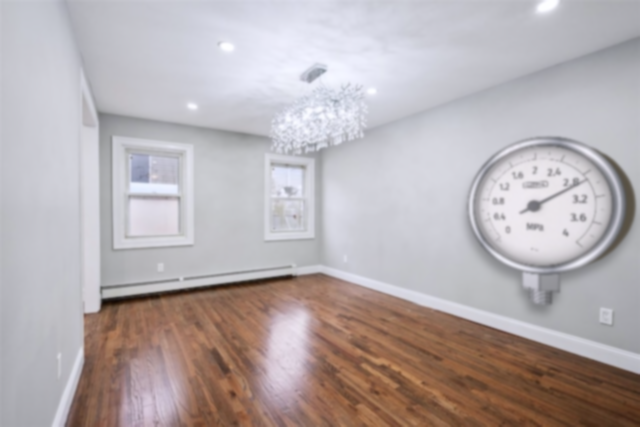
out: {"value": 2.9, "unit": "MPa"}
